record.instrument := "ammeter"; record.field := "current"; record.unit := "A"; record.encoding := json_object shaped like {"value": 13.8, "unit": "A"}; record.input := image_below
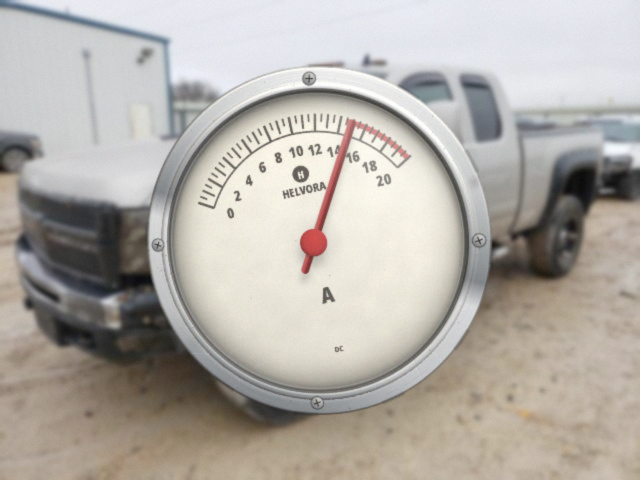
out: {"value": 15, "unit": "A"}
